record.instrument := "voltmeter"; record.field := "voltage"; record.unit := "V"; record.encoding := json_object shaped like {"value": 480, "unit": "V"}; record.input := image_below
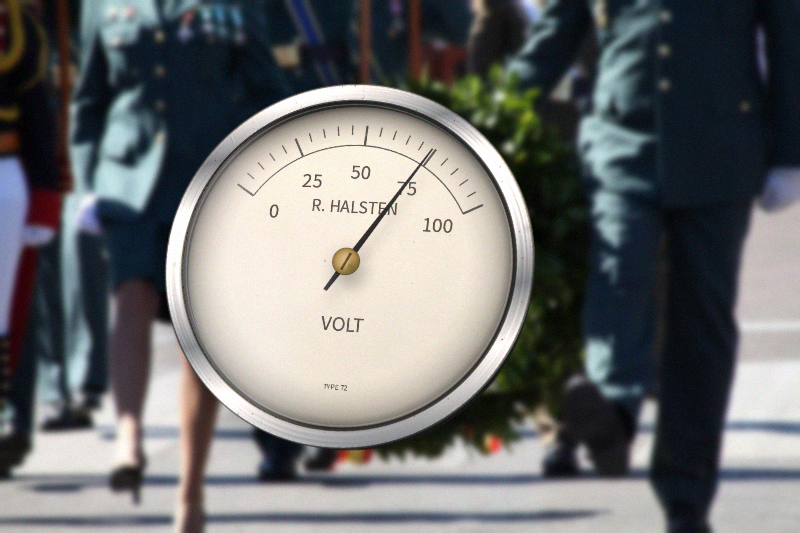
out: {"value": 75, "unit": "V"}
